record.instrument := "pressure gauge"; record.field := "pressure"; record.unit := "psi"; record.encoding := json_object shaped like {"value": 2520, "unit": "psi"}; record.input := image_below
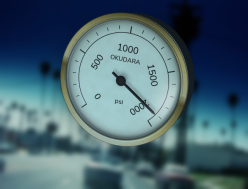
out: {"value": 1900, "unit": "psi"}
